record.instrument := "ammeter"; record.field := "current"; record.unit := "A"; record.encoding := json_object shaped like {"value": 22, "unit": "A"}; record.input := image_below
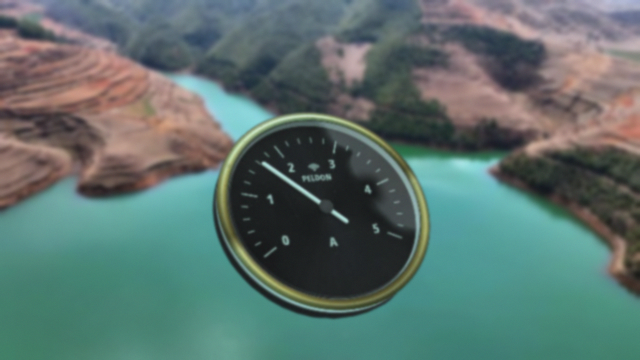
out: {"value": 1.6, "unit": "A"}
